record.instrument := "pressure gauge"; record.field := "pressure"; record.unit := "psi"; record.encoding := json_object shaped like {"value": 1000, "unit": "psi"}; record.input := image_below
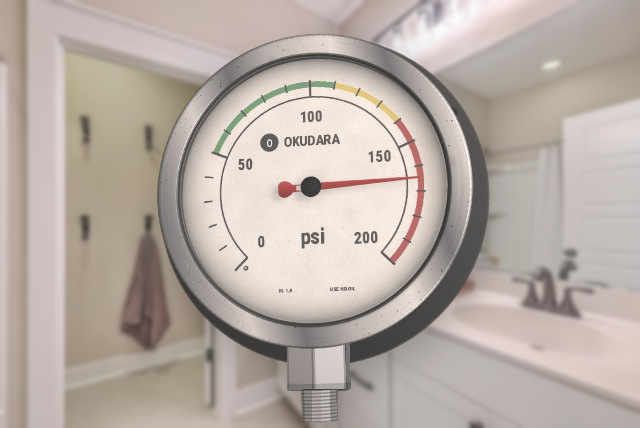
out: {"value": 165, "unit": "psi"}
